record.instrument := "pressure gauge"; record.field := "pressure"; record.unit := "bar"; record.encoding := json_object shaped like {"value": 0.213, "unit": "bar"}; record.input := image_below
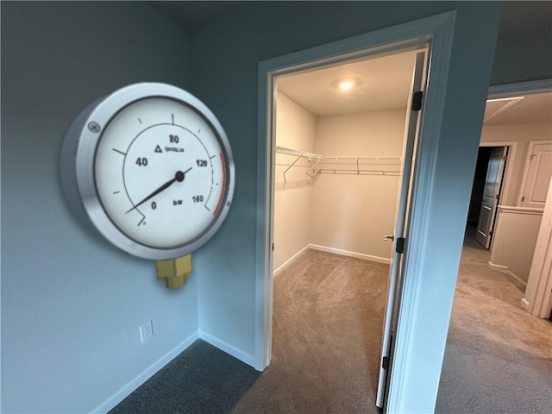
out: {"value": 10, "unit": "bar"}
